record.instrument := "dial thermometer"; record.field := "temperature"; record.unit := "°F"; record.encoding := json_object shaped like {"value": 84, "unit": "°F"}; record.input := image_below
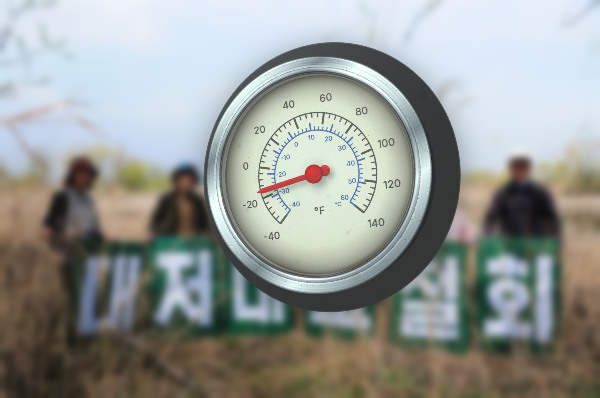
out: {"value": -16, "unit": "°F"}
